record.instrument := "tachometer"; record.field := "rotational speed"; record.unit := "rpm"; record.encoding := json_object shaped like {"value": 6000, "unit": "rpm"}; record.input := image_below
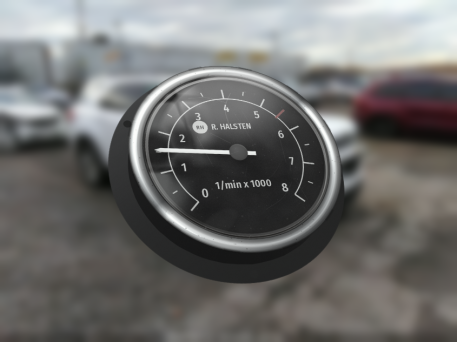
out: {"value": 1500, "unit": "rpm"}
